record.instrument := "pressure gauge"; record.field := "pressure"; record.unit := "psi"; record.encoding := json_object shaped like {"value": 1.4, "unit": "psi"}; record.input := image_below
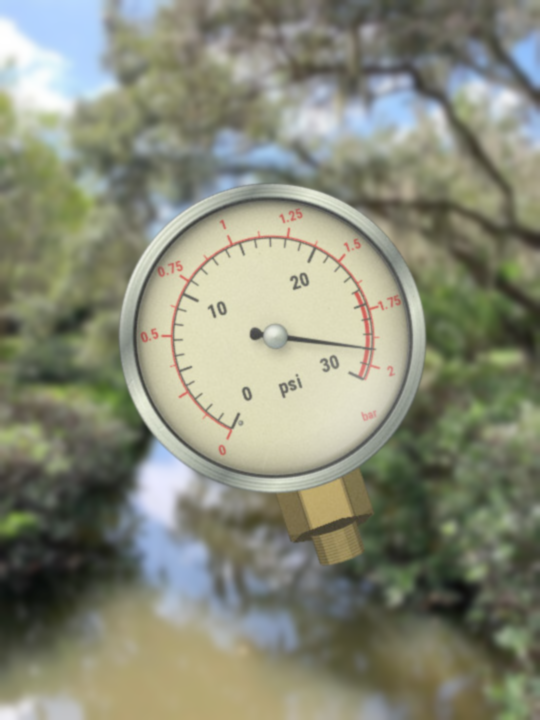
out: {"value": 28, "unit": "psi"}
